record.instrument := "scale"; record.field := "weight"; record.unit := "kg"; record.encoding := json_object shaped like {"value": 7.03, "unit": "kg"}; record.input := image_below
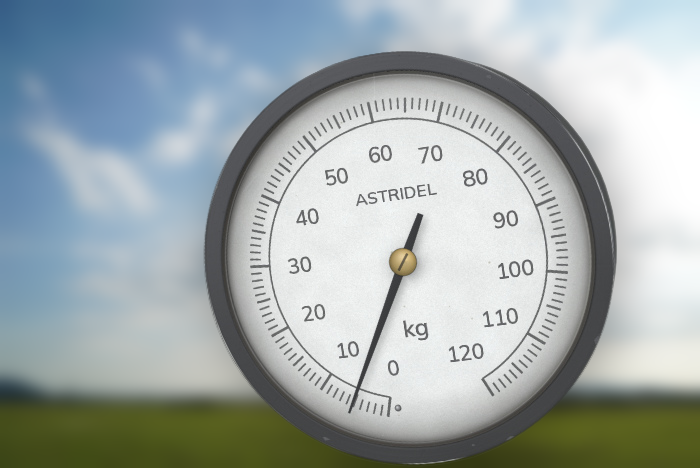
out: {"value": 5, "unit": "kg"}
